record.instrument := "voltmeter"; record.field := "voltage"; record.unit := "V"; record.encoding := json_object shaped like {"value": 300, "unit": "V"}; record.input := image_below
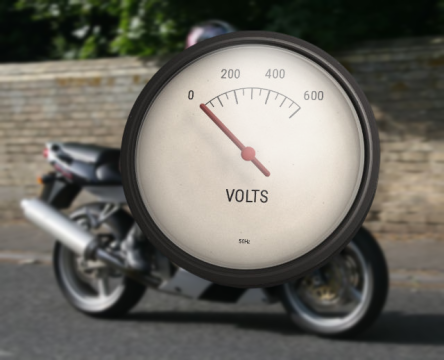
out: {"value": 0, "unit": "V"}
